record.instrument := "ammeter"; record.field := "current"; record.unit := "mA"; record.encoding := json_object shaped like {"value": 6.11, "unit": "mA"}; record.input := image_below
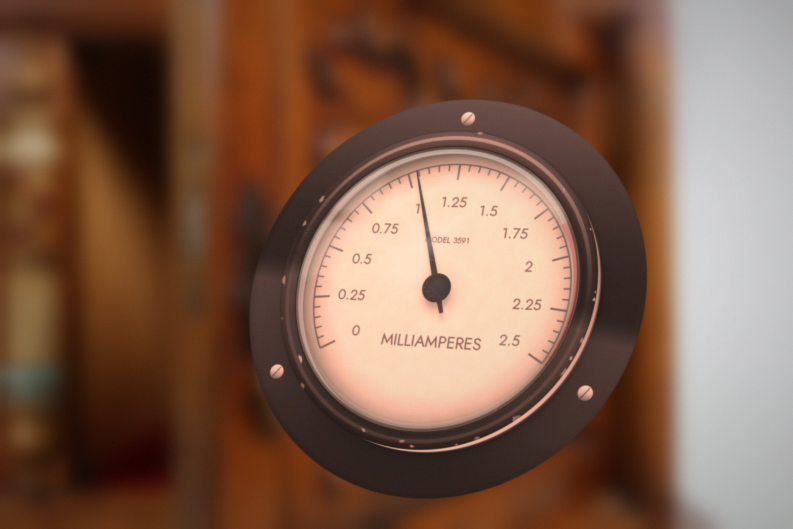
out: {"value": 1.05, "unit": "mA"}
